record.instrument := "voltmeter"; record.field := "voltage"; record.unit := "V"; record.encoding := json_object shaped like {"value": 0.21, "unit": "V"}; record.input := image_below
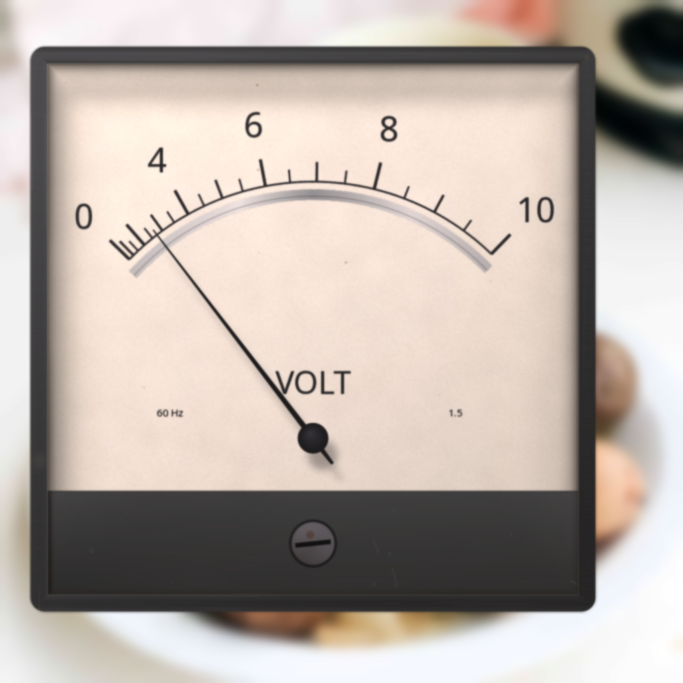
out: {"value": 2.75, "unit": "V"}
